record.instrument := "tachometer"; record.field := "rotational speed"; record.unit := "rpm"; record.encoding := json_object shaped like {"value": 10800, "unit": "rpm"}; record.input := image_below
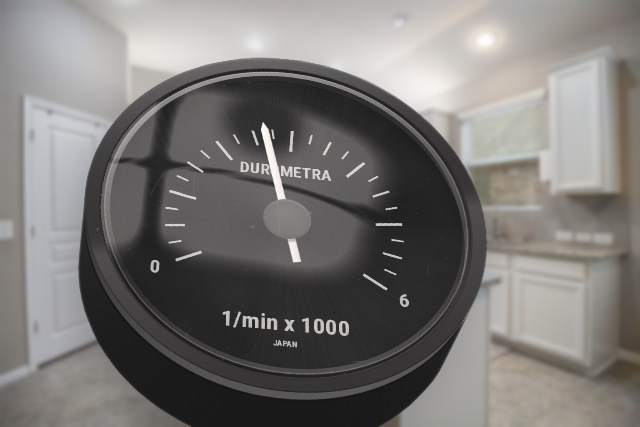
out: {"value": 2625, "unit": "rpm"}
